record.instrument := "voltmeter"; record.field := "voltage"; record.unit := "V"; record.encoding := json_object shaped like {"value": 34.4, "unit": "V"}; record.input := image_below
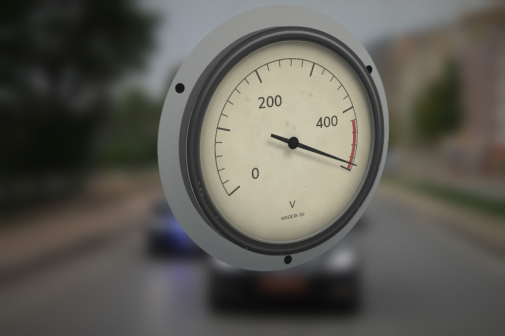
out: {"value": 490, "unit": "V"}
